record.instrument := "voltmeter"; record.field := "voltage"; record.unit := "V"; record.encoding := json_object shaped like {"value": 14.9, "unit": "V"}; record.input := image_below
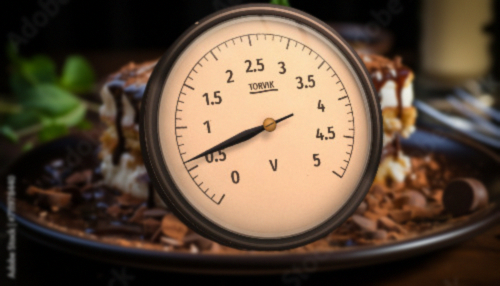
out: {"value": 0.6, "unit": "V"}
